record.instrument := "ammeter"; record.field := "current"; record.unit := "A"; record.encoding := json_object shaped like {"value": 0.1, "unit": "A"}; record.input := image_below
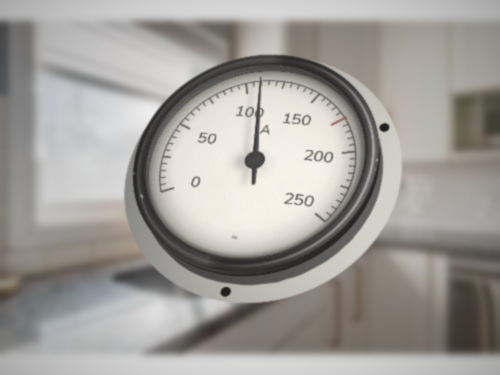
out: {"value": 110, "unit": "A"}
